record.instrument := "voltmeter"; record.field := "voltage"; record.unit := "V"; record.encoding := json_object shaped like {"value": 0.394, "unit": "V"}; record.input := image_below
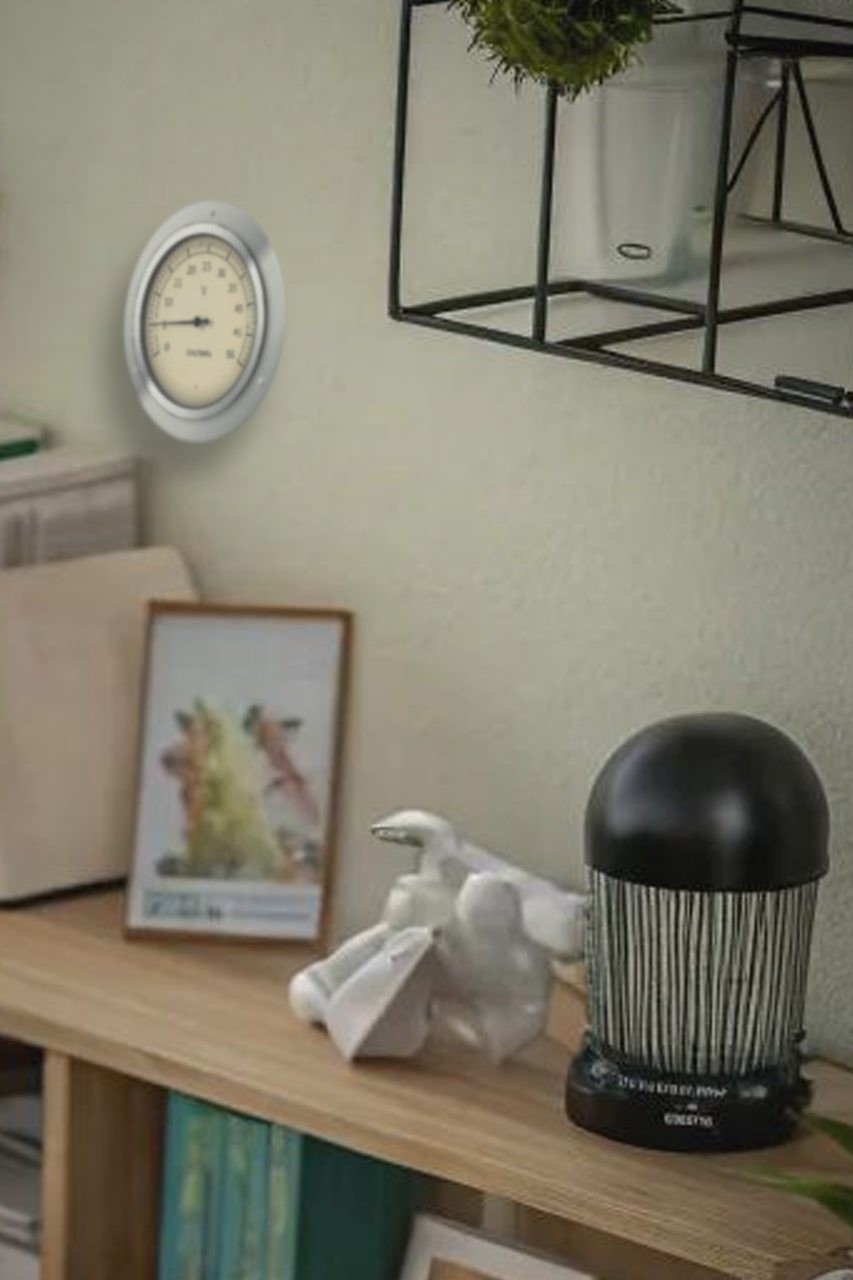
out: {"value": 5, "unit": "V"}
